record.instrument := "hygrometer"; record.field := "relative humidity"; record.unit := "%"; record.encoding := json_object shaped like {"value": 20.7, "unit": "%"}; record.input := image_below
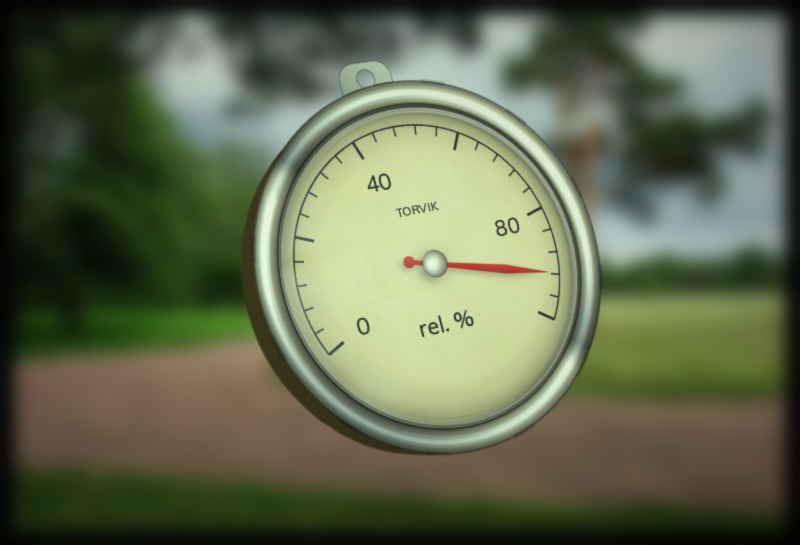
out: {"value": 92, "unit": "%"}
